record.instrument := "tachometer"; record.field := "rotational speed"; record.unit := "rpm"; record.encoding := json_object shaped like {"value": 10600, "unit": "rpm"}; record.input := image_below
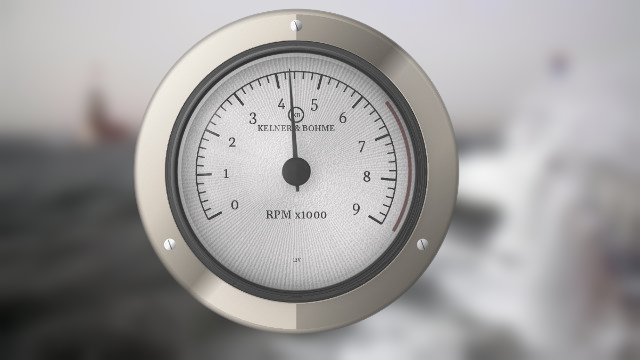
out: {"value": 4300, "unit": "rpm"}
